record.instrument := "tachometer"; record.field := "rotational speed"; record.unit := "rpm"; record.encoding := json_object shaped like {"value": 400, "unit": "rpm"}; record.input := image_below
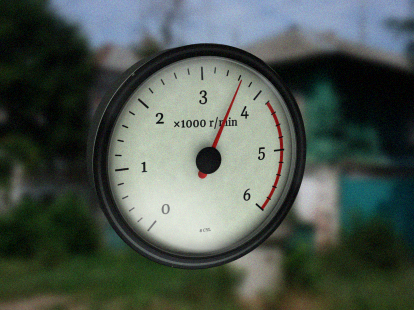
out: {"value": 3600, "unit": "rpm"}
